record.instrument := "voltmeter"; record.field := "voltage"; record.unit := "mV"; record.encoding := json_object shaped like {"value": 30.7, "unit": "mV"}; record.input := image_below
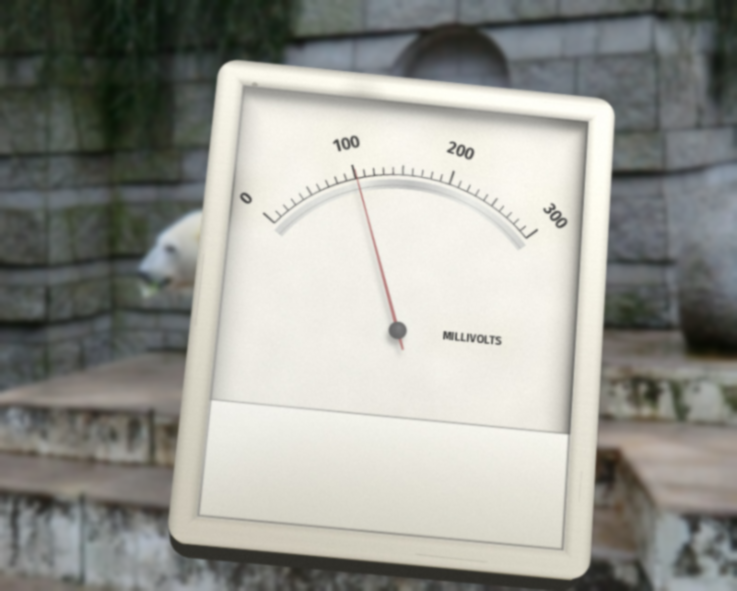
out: {"value": 100, "unit": "mV"}
